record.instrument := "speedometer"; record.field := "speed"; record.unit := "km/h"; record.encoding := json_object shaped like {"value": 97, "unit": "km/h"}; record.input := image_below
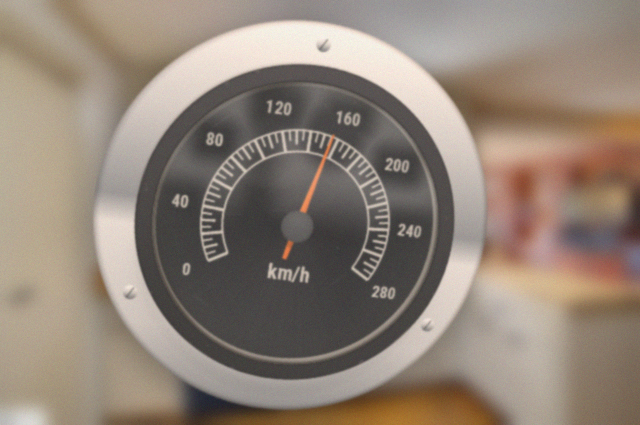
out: {"value": 155, "unit": "km/h"}
